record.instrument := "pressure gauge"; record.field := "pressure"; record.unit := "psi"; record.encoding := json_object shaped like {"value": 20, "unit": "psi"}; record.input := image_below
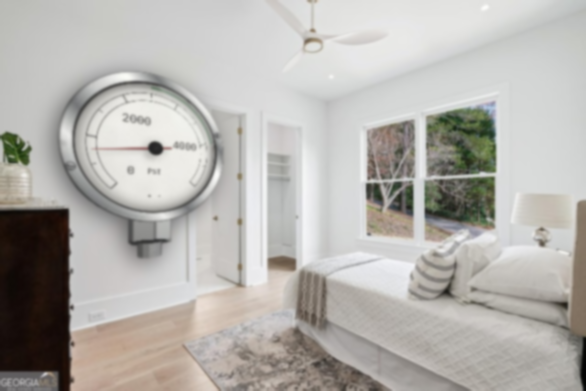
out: {"value": 750, "unit": "psi"}
